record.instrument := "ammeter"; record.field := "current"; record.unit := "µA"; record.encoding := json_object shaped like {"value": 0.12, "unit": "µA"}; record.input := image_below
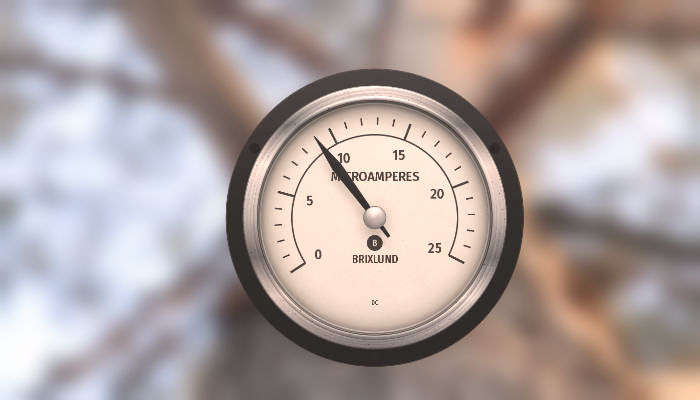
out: {"value": 9, "unit": "µA"}
